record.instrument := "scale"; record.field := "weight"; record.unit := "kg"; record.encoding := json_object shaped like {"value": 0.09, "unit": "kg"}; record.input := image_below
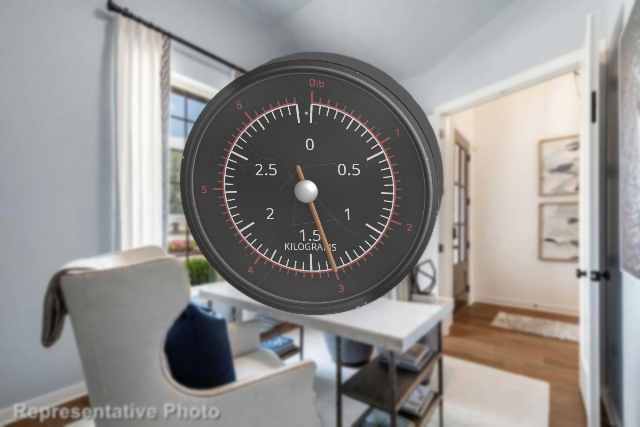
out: {"value": 1.35, "unit": "kg"}
